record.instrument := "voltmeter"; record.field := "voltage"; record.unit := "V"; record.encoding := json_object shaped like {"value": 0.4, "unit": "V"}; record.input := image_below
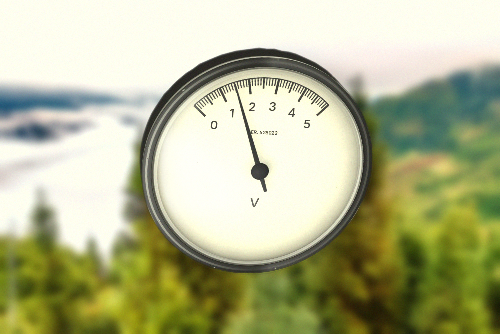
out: {"value": 1.5, "unit": "V"}
